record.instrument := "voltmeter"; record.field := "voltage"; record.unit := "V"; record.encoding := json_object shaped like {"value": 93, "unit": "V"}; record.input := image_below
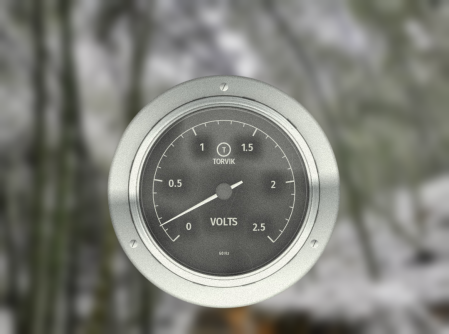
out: {"value": 0.15, "unit": "V"}
